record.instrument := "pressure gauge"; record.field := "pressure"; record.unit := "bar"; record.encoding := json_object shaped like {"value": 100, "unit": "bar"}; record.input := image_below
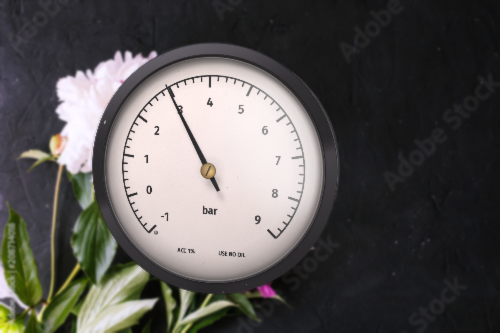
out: {"value": 3, "unit": "bar"}
